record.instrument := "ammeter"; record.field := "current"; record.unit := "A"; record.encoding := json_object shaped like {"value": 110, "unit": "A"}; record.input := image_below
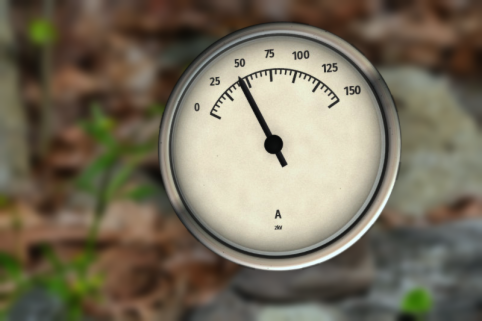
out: {"value": 45, "unit": "A"}
